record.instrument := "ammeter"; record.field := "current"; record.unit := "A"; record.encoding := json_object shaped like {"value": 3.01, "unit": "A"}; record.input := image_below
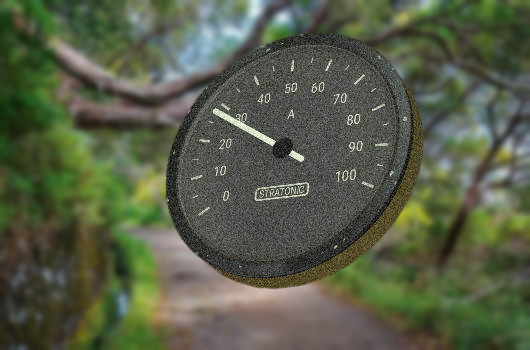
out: {"value": 27.5, "unit": "A"}
